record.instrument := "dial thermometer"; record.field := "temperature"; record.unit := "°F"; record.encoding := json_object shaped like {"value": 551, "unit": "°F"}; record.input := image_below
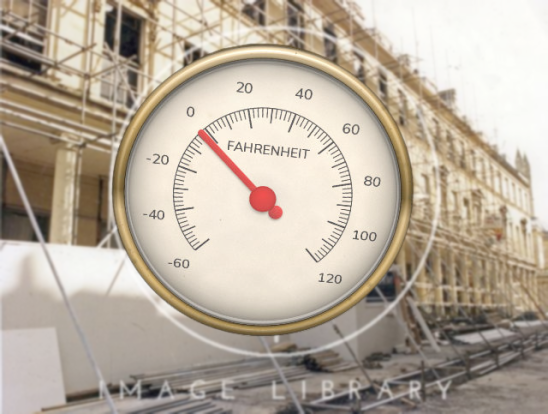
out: {"value": -2, "unit": "°F"}
